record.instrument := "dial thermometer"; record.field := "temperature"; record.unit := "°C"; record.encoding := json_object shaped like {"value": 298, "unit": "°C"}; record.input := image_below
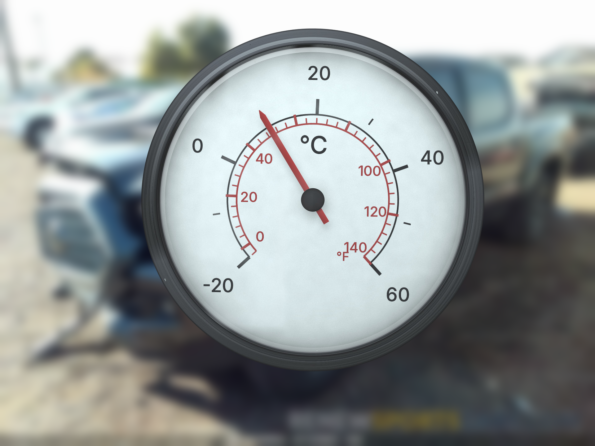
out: {"value": 10, "unit": "°C"}
